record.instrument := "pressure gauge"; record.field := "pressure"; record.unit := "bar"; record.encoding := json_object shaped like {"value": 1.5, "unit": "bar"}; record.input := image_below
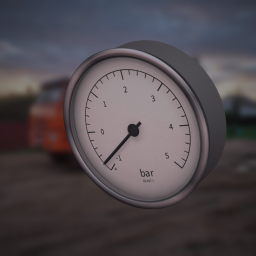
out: {"value": -0.8, "unit": "bar"}
